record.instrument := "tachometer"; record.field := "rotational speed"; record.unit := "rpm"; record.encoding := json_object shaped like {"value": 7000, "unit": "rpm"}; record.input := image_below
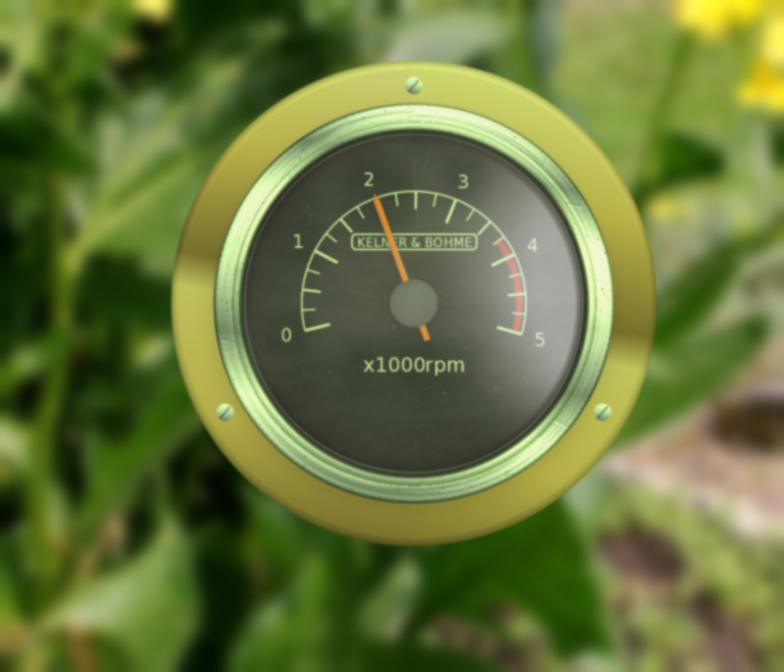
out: {"value": 2000, "unit": "rpm"}
